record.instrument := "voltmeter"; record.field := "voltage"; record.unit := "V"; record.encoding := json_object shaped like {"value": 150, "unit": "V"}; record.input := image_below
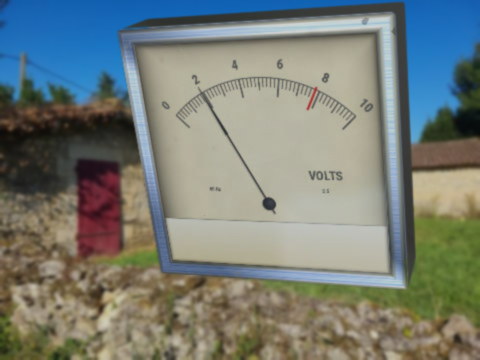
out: {"value": 2, "unit": "V"}
